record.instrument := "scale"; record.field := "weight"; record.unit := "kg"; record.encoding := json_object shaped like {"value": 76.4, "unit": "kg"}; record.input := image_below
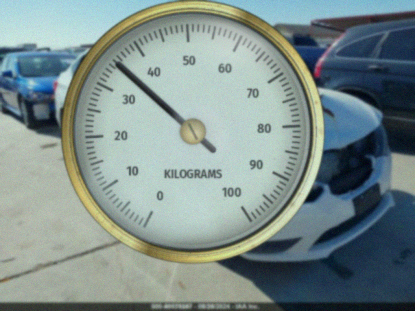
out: {"value": 35, "unit": "kg"}
